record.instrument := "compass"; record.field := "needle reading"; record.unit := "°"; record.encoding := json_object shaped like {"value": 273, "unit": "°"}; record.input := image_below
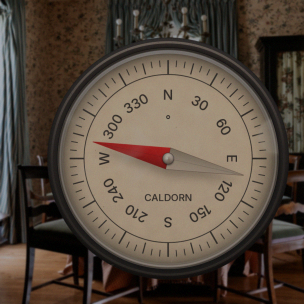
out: {"value": 282.5, "unit": "°"}
